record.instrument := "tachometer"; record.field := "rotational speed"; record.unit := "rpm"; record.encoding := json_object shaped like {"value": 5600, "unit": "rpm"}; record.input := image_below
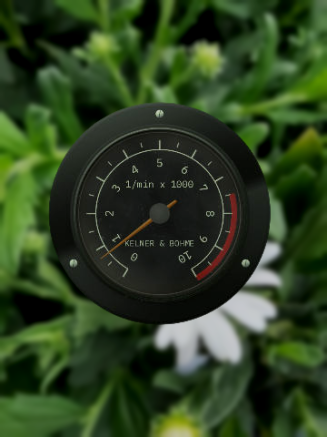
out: {"value": 750, "unit": "rpm"}
